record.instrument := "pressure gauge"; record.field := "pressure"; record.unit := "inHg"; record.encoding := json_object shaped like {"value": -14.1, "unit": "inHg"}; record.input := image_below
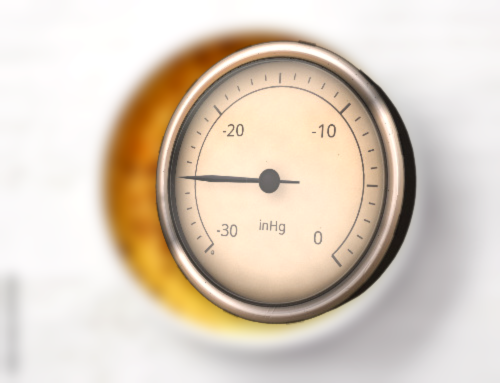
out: {"value": -25, "unit": "inHg"}
